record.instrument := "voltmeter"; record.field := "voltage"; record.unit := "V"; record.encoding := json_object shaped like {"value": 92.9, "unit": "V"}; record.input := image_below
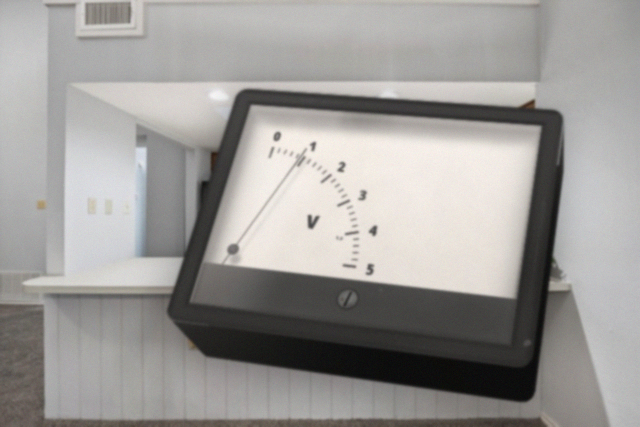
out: {"value": 1, "unit": "V"}
